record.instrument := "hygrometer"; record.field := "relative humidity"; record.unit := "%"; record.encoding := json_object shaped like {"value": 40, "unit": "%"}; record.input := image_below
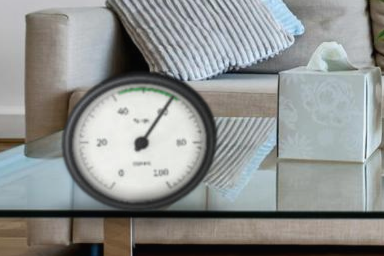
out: {"value": 60, "unit": "%"}
